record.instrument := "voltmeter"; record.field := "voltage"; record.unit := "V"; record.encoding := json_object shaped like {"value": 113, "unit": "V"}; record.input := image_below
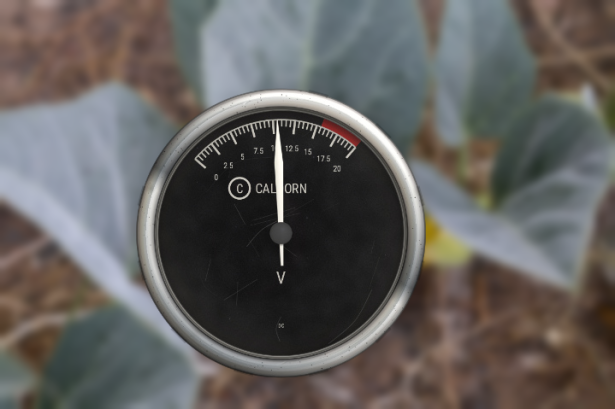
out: {"value": 10.5, "unit": "V"}
